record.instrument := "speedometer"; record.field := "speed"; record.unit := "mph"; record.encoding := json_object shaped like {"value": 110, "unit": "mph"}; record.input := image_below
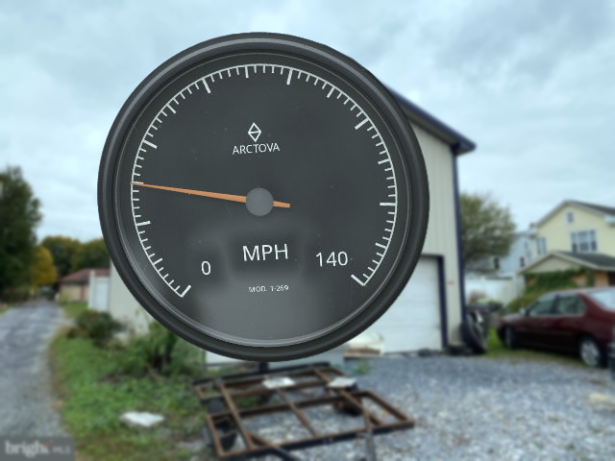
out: {"value": 30, "unit": "mph"}
